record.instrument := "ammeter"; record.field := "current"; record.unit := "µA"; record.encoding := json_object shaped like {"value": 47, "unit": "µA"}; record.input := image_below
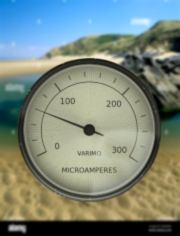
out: {"value": 60, "unit": "µA"}
